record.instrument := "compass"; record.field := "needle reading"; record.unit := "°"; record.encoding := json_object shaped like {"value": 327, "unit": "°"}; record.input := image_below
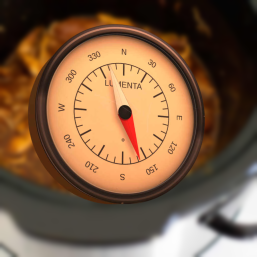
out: {"value": 160, "unit": "°"}
